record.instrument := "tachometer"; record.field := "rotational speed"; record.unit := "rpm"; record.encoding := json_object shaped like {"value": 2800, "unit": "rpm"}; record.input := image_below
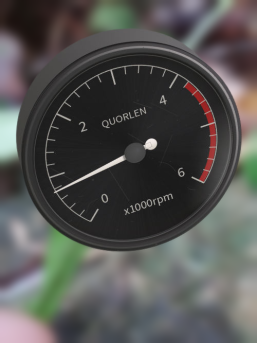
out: {"value": 800, "unit": "rpm"}
